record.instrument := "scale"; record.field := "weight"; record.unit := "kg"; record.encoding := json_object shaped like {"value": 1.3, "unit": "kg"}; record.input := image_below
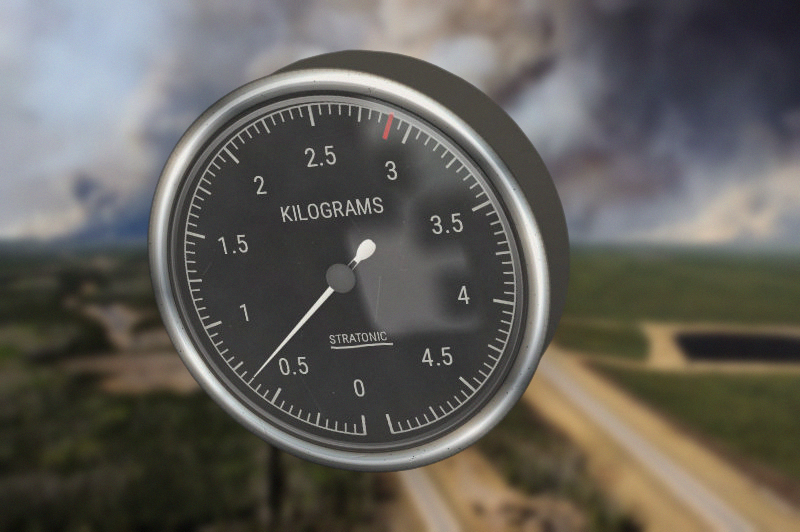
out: {"value": 0.65, "unit": "kg"}
